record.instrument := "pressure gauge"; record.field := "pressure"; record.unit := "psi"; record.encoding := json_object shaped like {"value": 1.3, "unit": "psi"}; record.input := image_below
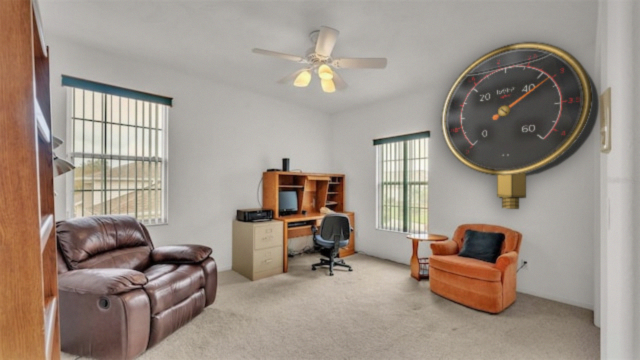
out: {"value": 42.5, "unit": "psi"}
